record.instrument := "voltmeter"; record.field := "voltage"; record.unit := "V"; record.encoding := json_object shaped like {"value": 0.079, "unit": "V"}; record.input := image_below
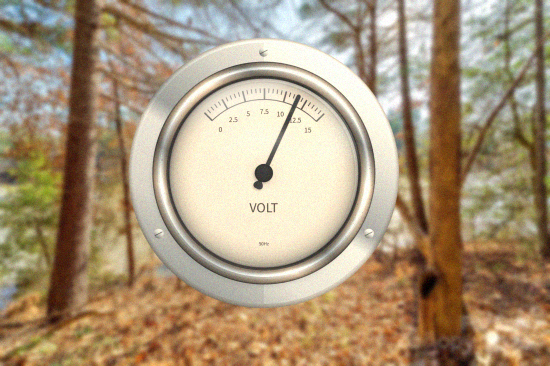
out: {"value": 11.5, "unit": "V"}
